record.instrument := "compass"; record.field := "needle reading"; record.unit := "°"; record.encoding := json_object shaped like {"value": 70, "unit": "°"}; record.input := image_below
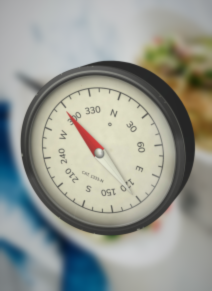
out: {"value": 300, "unit": "°"}
